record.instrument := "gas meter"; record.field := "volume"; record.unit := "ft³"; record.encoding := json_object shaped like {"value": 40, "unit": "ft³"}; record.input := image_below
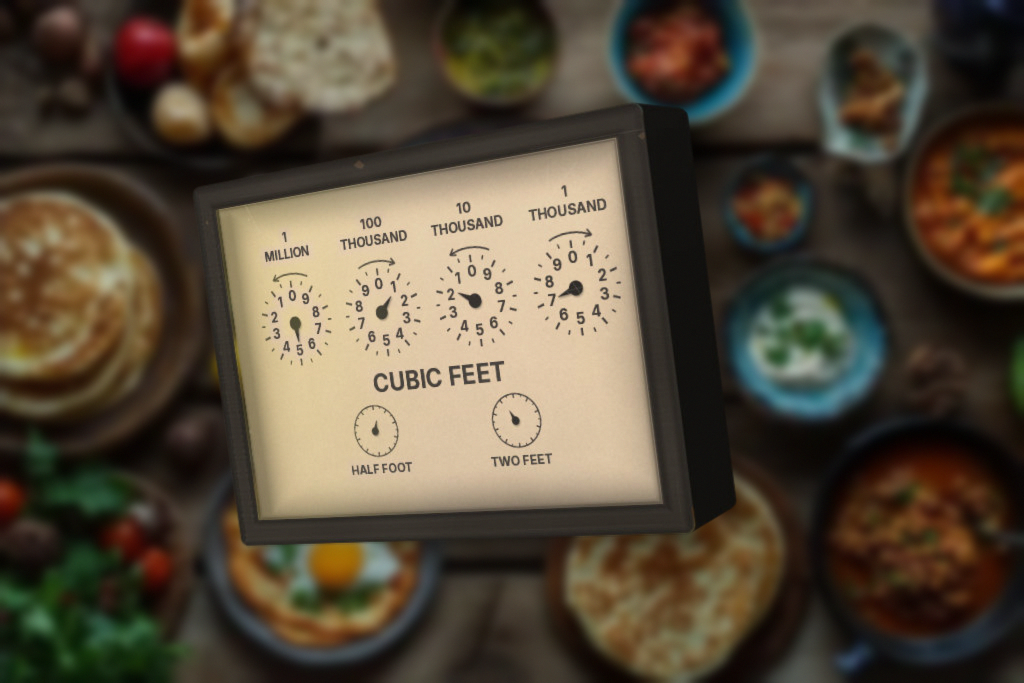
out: {"value": 511700, "unit": "ft³"}
